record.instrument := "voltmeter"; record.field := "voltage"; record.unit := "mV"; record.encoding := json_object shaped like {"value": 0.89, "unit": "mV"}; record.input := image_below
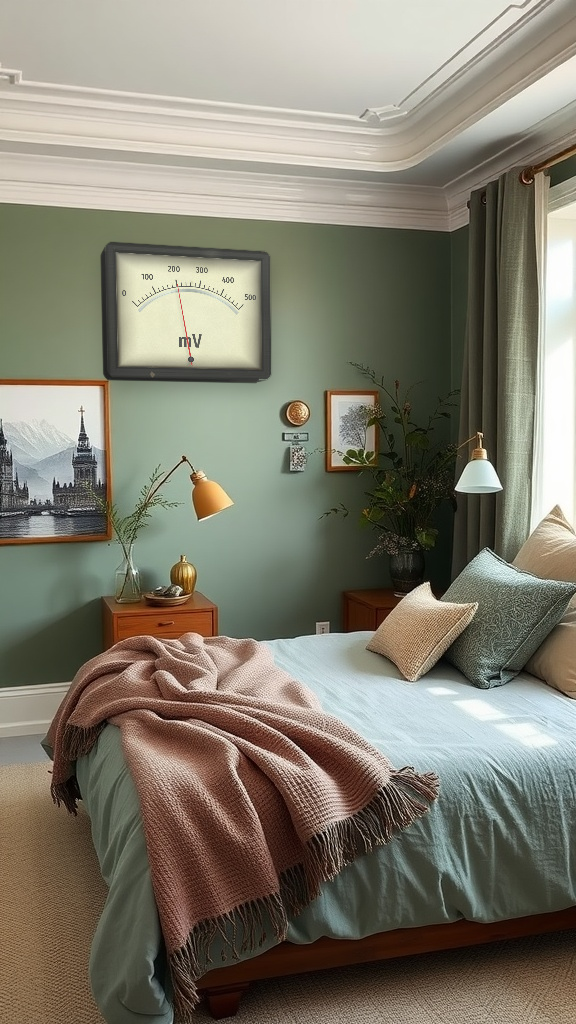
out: {"value": 200, "unit": "mV"}
